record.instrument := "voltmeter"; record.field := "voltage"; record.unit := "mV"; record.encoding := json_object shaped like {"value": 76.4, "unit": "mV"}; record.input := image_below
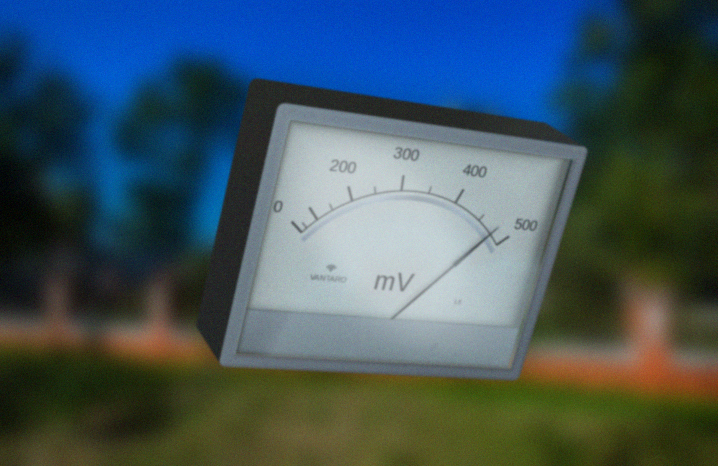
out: {"value": 475, "unit": "mV"}
